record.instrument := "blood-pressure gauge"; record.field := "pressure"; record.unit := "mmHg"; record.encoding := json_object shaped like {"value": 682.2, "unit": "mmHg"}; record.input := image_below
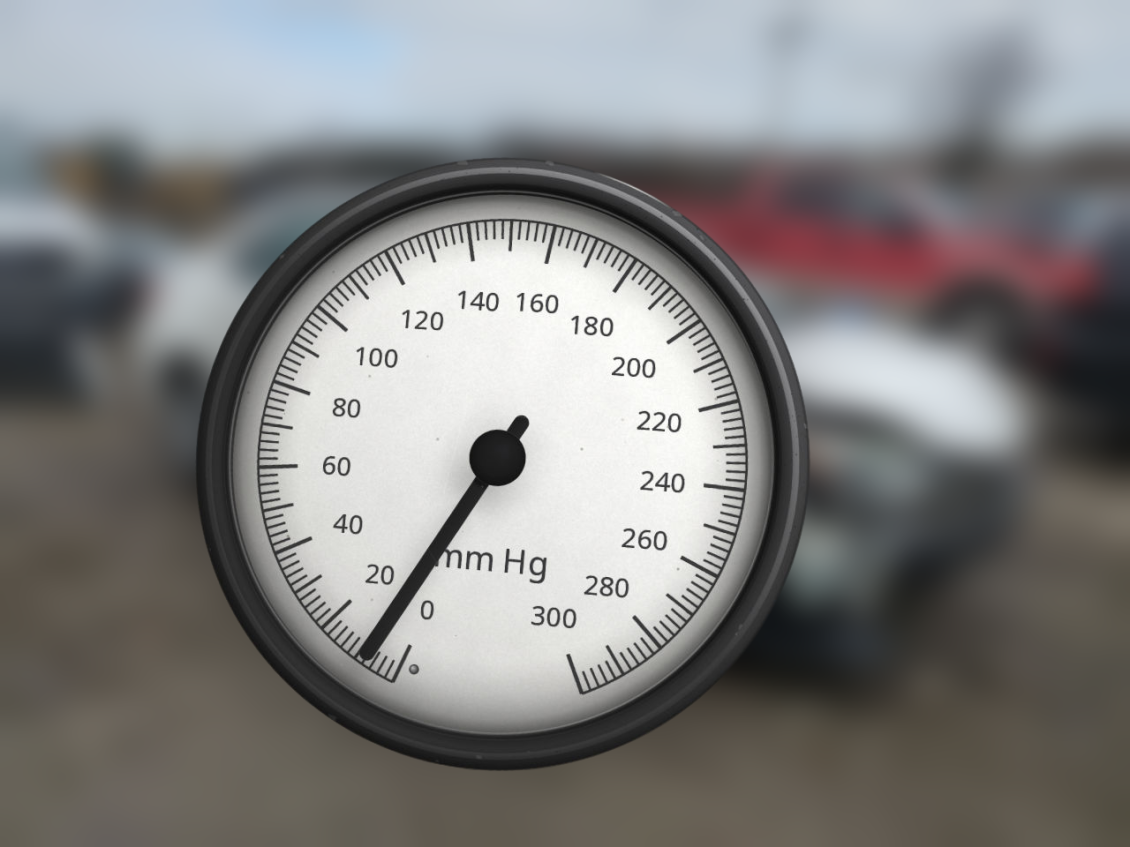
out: {"value": 8, "unit": "mmHg"}
